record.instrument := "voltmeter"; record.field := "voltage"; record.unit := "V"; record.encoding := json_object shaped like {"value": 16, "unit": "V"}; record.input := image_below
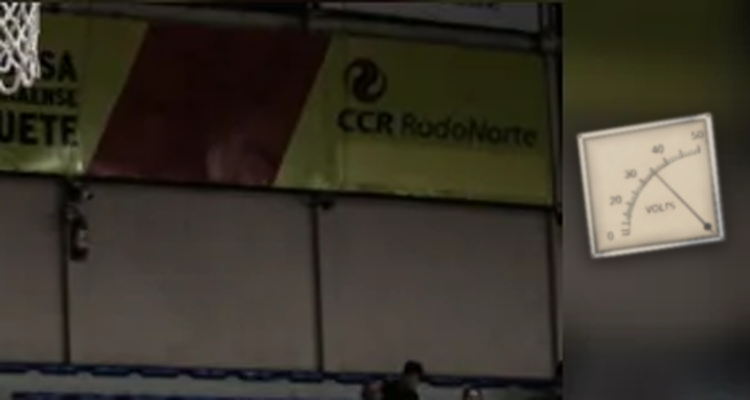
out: {"value": 35, "unit": "V"}
